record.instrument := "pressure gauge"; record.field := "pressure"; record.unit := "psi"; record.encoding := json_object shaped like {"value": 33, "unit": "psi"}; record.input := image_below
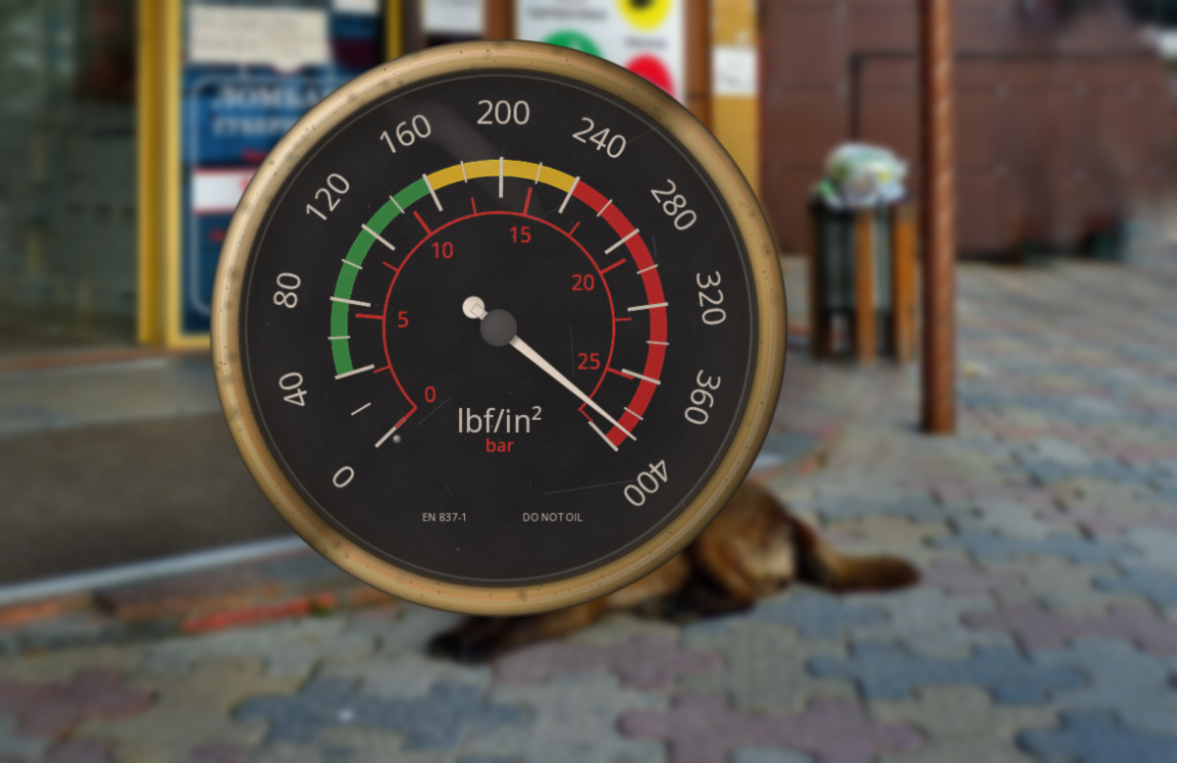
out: {"value": 390, "unit": "psi"}
